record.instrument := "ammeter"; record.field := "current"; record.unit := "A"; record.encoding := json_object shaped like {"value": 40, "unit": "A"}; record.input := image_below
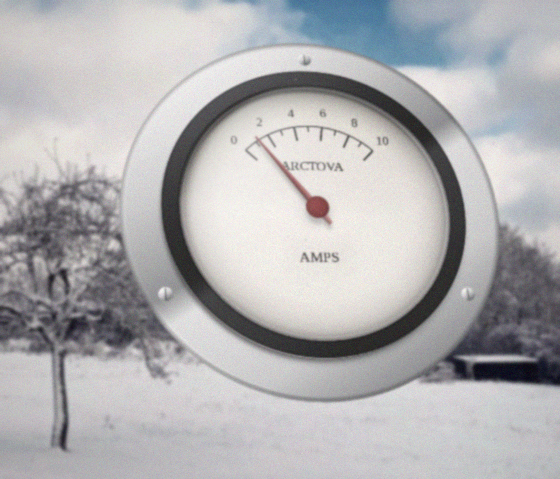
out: {"value": 1, "unit": "A"}
